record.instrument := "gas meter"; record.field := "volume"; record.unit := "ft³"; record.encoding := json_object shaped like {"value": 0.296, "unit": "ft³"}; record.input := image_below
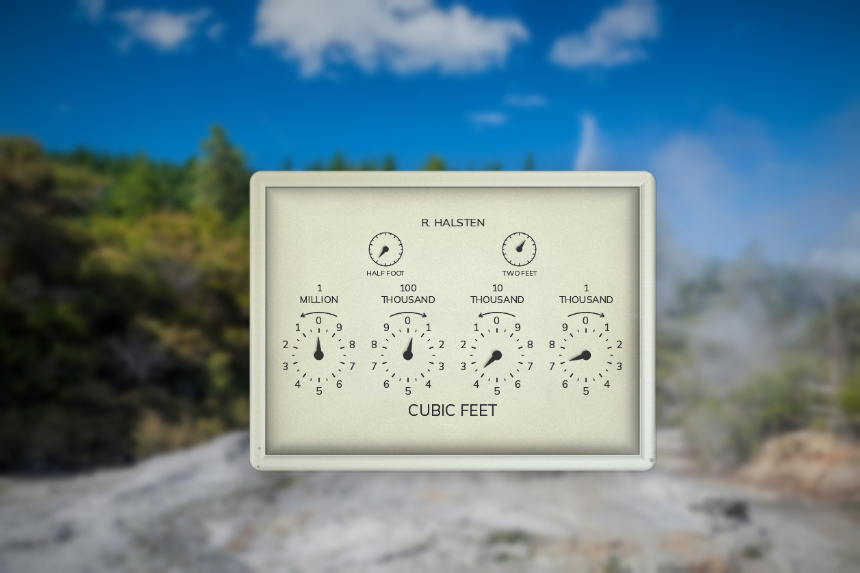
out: {"value": 3700, "unit": "ft³"}
